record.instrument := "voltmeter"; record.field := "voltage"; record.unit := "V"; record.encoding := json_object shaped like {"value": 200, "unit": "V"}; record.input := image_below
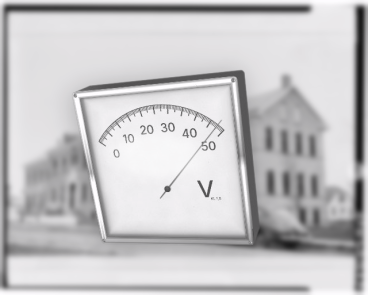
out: {"value": 47.5, "unit": "V"}
